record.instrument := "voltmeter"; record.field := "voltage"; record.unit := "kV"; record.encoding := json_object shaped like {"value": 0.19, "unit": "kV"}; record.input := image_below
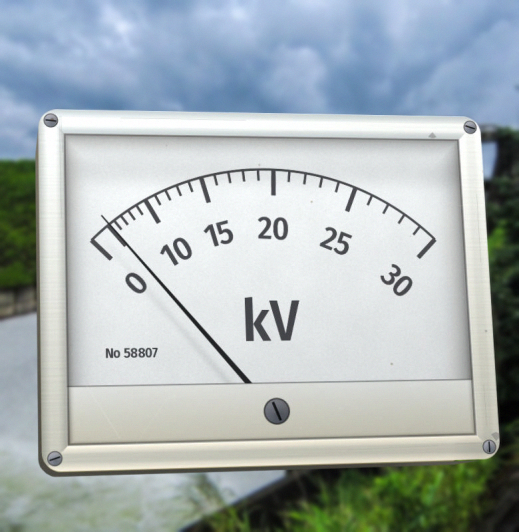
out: {"value": 5, "unit": "kV"}
